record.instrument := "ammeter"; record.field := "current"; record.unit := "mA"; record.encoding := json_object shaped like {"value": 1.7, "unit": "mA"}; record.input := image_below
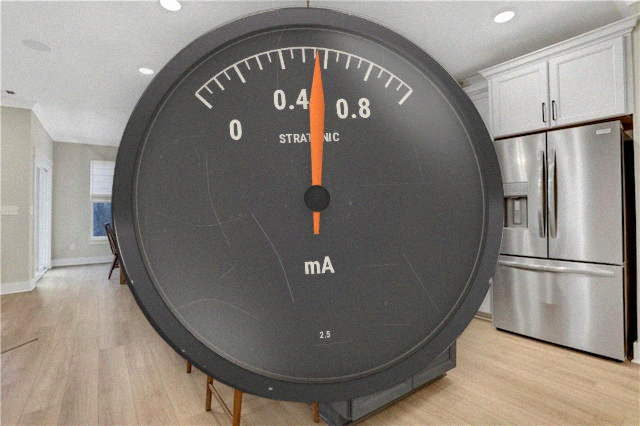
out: {"value": 0.55, "unit": "mA"}
